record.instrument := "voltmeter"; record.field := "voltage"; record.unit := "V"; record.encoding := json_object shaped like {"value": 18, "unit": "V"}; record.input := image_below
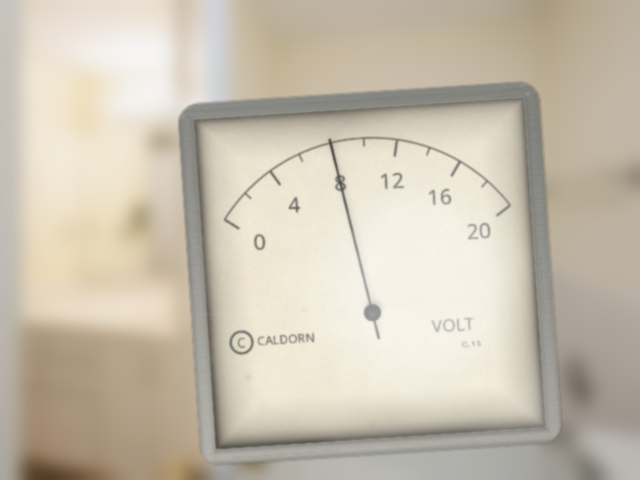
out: {"value": 8, "unit": "V"}
